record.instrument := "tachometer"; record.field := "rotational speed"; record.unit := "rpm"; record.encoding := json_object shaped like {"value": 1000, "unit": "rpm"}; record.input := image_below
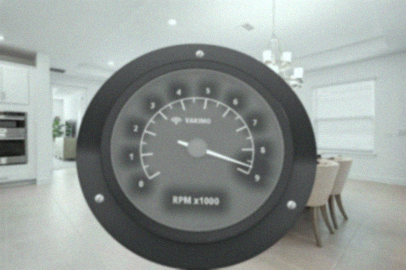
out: {"value": 8750, "unit": "rpm"}
